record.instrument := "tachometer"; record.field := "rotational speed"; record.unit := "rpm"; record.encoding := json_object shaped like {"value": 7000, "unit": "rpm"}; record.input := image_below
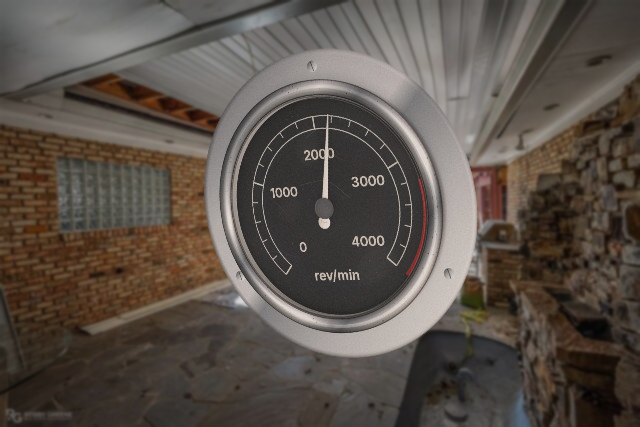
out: {"value": 2200, "unit": "rpm"}
